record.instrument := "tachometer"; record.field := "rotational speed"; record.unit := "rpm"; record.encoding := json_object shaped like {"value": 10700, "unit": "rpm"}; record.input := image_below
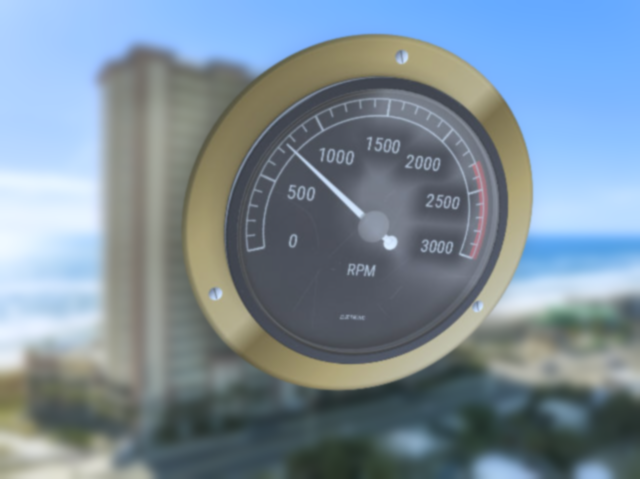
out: {"value": 750, "unit": "rpm"}
